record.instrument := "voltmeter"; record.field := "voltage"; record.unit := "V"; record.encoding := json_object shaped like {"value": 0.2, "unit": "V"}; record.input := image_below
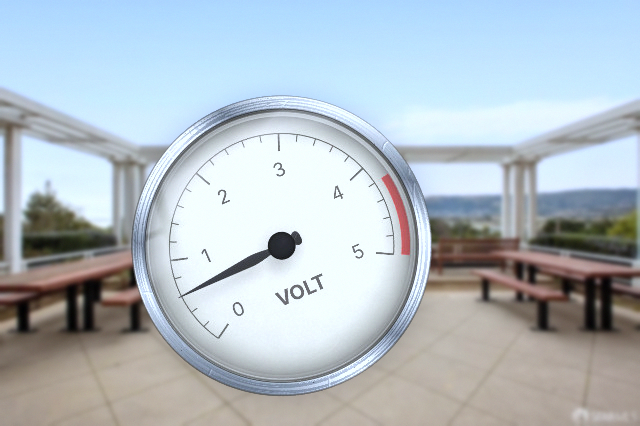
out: {"value": 0.6, "unit": "V"}
